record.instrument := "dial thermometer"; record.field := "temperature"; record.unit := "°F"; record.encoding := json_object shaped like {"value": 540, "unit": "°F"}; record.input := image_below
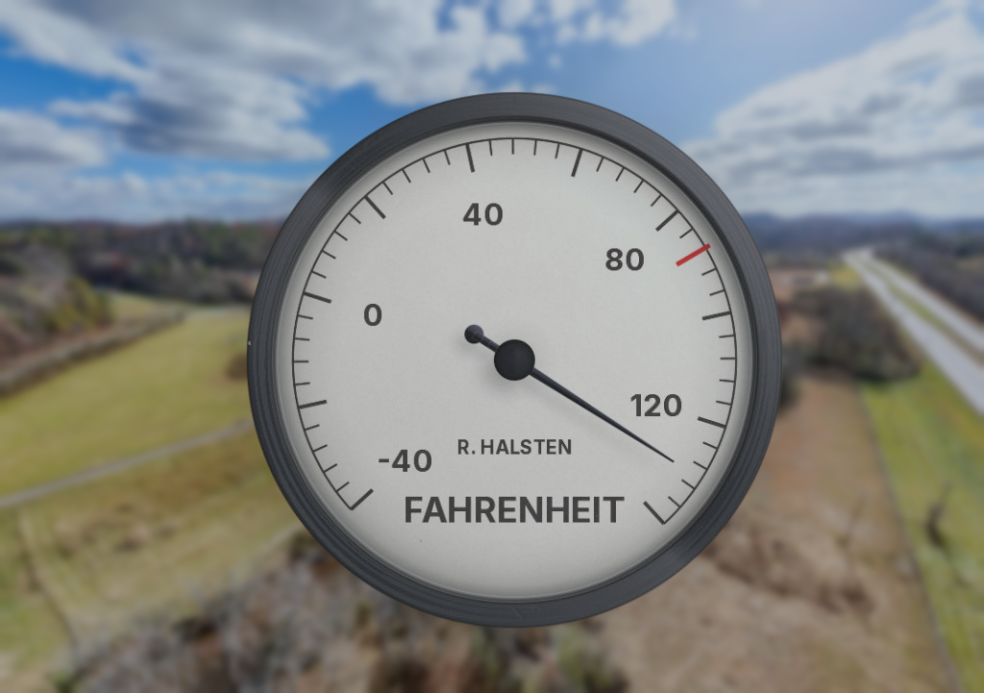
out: {"value": 130, "unit": "°F"}
